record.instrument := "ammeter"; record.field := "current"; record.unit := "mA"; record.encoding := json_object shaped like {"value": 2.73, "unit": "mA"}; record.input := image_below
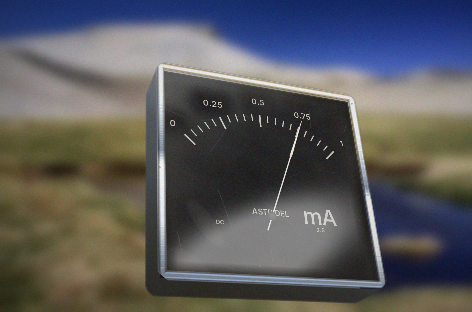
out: {"value": 0.75, "unit": "mA"}
